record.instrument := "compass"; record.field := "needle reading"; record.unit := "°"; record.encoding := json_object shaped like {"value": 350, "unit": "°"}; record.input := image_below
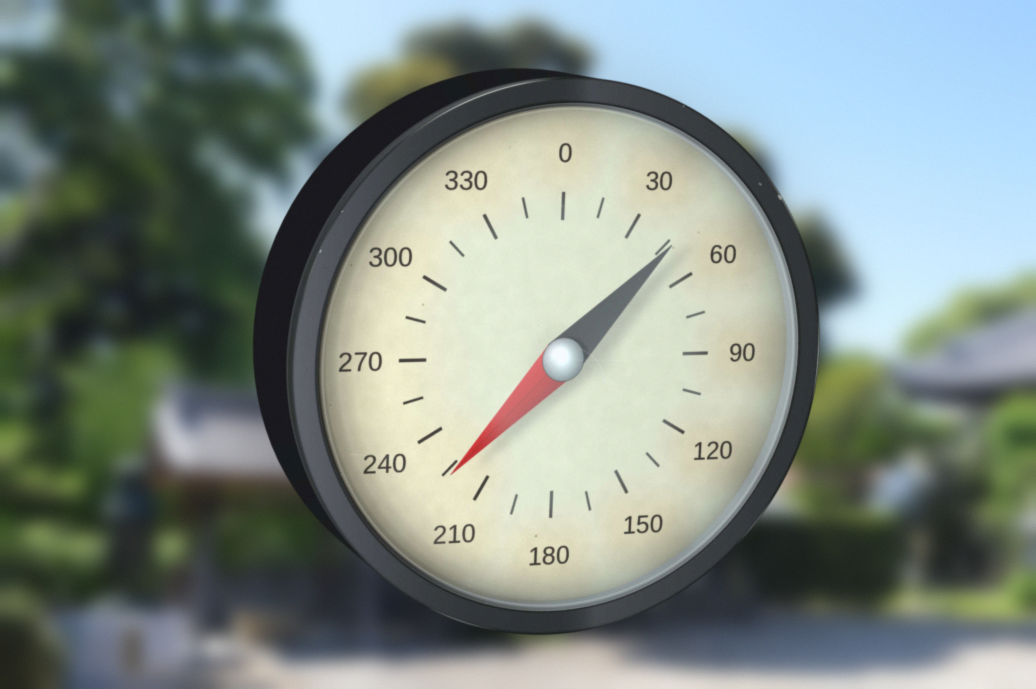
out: {"value": 225, "unit": "°"}
